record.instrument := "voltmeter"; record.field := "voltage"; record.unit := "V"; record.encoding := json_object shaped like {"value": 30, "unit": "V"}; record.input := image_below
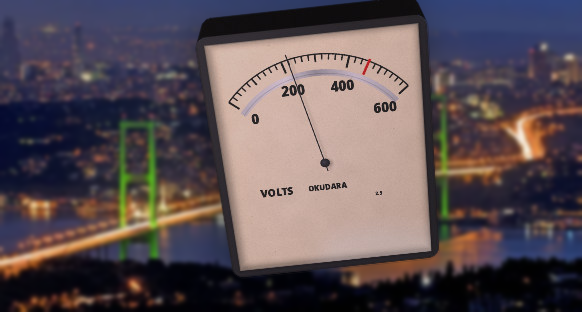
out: {"value": 220, "unit": "V"}
